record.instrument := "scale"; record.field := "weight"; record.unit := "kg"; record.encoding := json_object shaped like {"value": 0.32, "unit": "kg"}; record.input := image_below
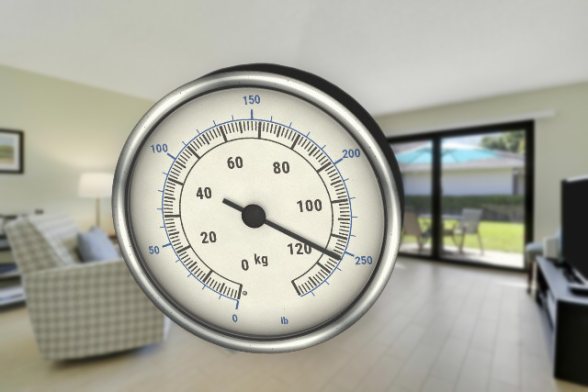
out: {"value": 115, "unit": "kg"}
